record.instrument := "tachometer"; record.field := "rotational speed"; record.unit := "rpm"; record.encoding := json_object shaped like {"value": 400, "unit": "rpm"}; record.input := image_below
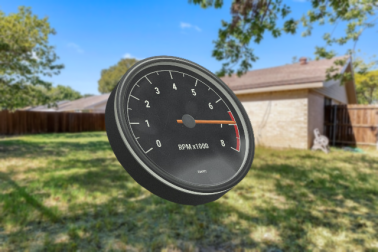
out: {"value": 7000, "unit": "rpm"}
